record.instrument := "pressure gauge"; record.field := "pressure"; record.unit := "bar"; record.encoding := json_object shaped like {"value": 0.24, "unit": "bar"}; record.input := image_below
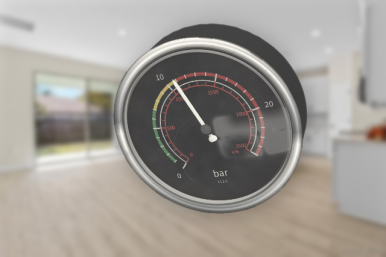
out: {"value": 11, "unit": "bar"}
